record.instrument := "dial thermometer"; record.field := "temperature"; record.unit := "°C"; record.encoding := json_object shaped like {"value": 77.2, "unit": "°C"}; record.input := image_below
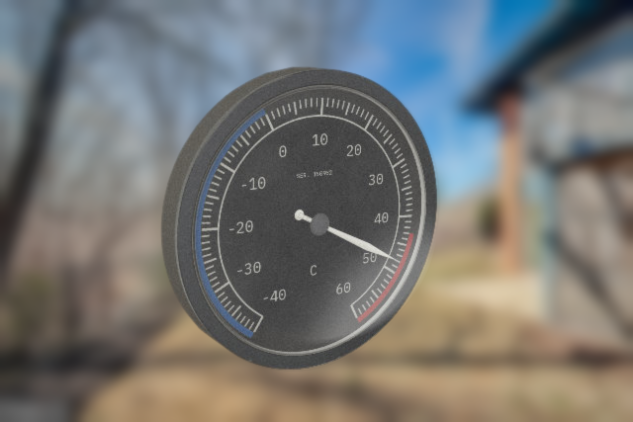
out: {"value": 48, "unit": "°C"}
